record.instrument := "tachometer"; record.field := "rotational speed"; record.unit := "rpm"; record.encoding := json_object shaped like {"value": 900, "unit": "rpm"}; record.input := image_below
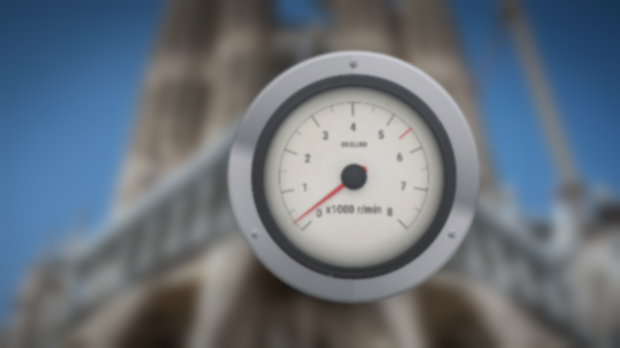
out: {"value": 250, "unit": "rpm"}
